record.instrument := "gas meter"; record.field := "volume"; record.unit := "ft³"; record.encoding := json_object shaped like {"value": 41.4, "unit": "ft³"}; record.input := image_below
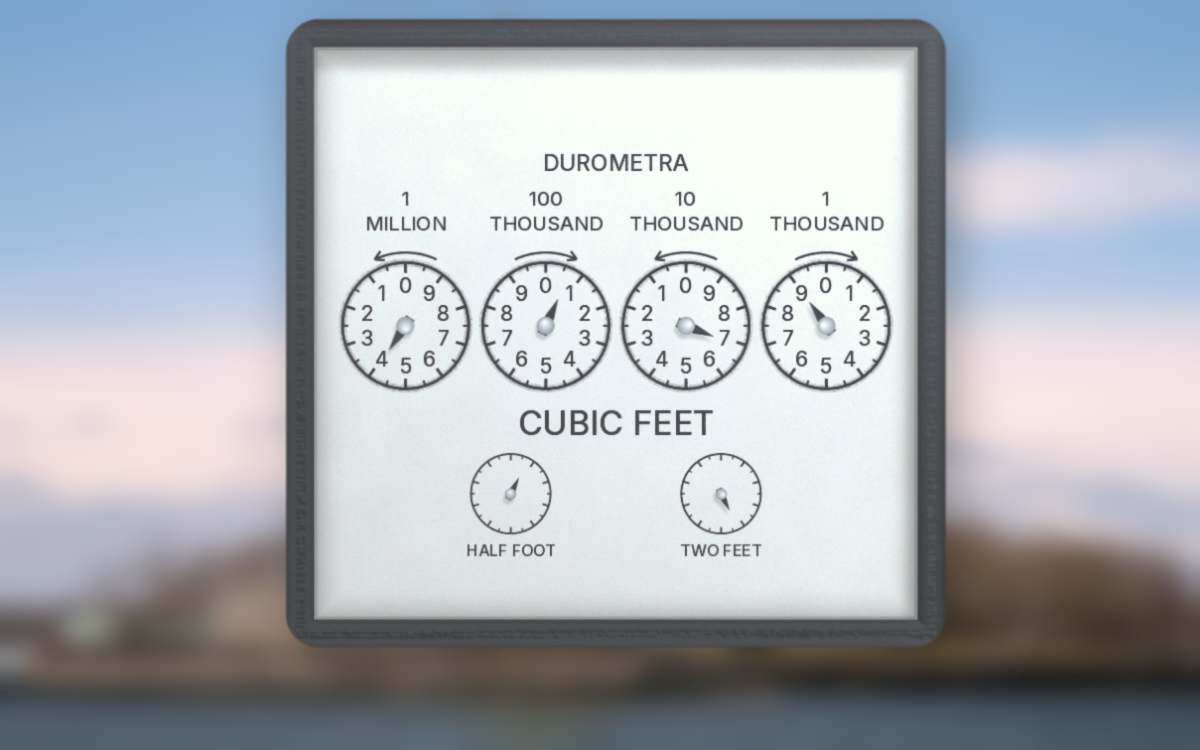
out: {"value": 406900, "unit": "ft³"}
